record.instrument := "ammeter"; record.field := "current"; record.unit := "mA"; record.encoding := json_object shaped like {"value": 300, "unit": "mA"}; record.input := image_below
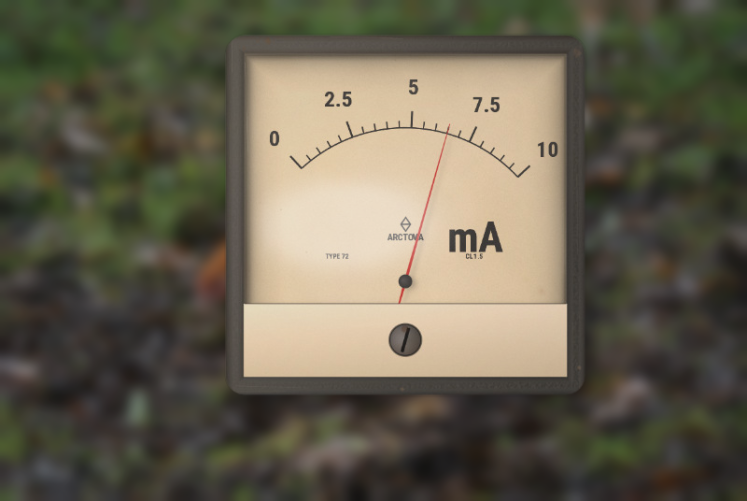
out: {"value": 6.5, "unit": "mA"}
